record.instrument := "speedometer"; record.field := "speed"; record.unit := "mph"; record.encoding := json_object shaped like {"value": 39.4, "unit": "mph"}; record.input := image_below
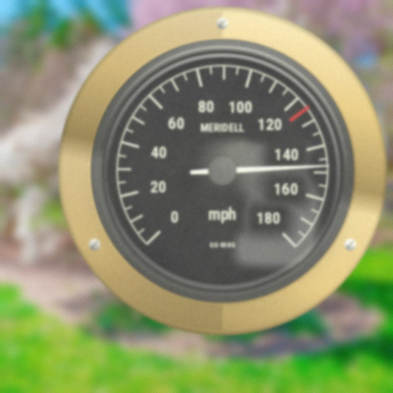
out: {"value": 147.5, "unit": "mph"}
